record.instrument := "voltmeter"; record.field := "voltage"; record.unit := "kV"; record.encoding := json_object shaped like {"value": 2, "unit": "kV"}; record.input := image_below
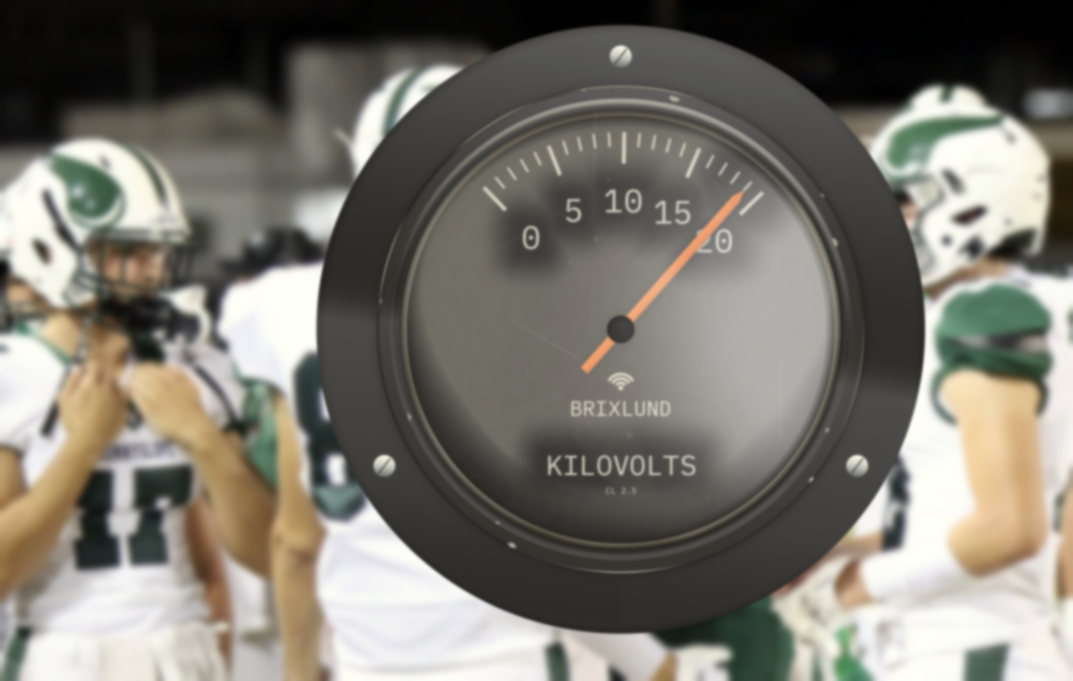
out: {"value": 19, "unit": "kV"}
